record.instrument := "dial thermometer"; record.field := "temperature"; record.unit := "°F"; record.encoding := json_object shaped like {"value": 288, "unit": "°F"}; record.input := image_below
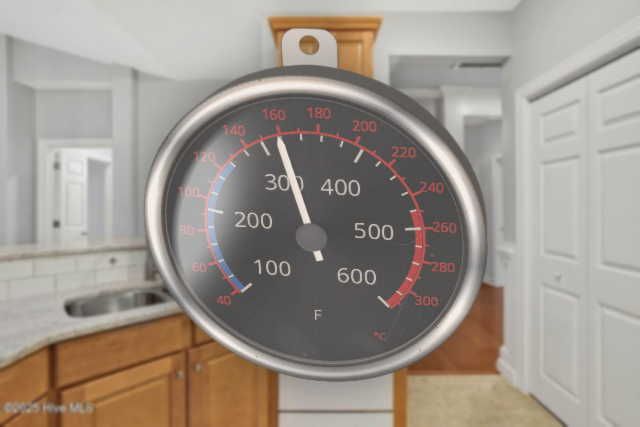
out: {"value": 320, "unit": "°F"}
